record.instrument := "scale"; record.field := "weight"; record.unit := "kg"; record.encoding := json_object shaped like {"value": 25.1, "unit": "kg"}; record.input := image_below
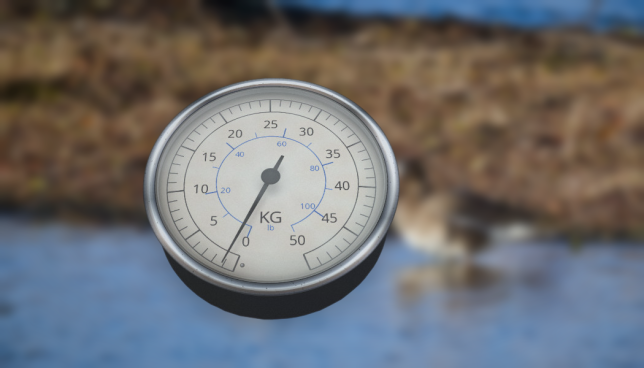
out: {"value": 1, "unit": "kg"}
